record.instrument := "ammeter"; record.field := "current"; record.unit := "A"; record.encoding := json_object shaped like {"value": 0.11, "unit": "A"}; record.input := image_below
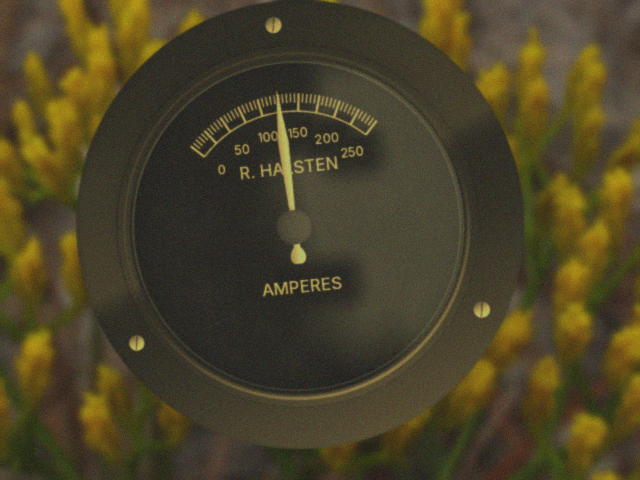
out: {"value": 125, "unit": "A"}
